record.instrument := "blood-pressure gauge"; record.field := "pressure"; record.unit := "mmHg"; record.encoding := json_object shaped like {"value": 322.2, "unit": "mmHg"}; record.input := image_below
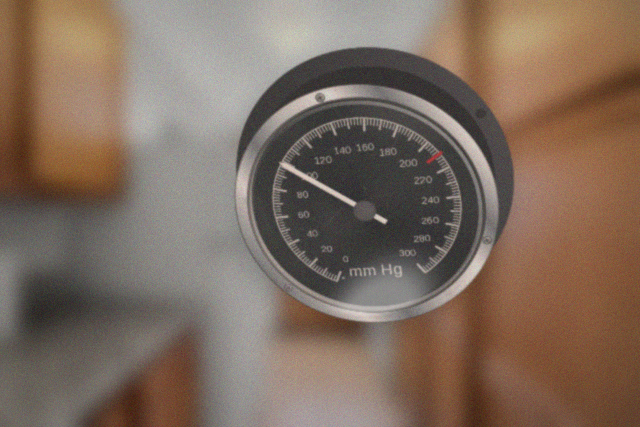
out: {"value": 100, "unit": "mmHg"}
